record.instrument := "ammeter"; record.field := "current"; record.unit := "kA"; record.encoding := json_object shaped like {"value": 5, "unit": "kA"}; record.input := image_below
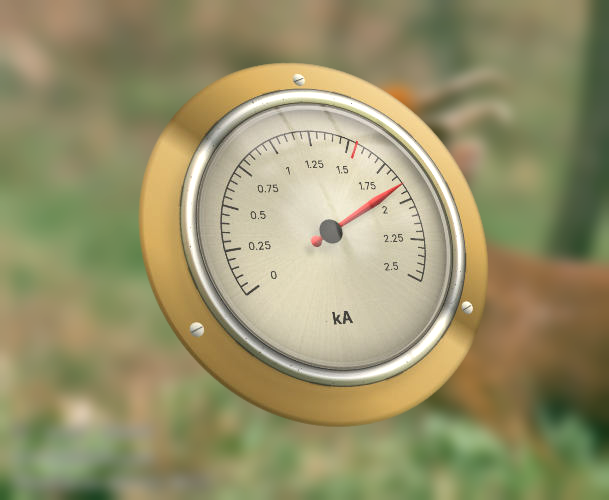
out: {"value": 1.9, "unit": "kA"}
